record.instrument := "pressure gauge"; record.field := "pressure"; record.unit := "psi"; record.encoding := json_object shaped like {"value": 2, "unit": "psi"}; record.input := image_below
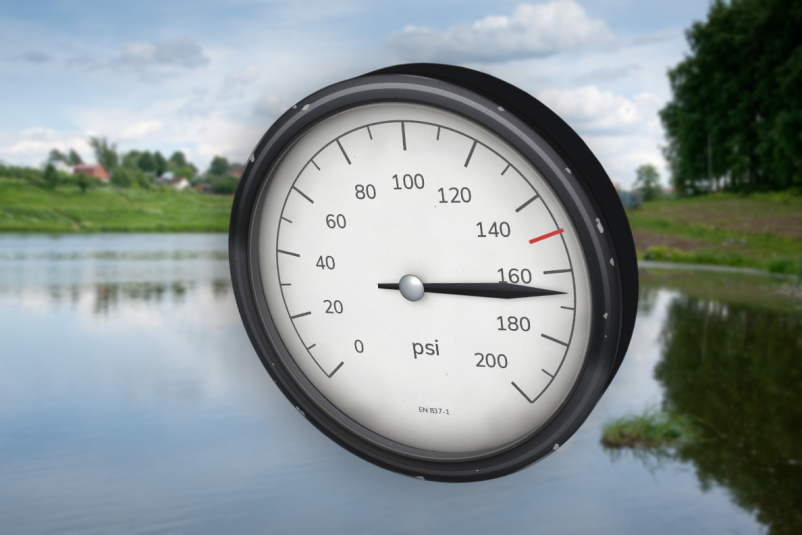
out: {"value": 165, "unit": "psi"}
